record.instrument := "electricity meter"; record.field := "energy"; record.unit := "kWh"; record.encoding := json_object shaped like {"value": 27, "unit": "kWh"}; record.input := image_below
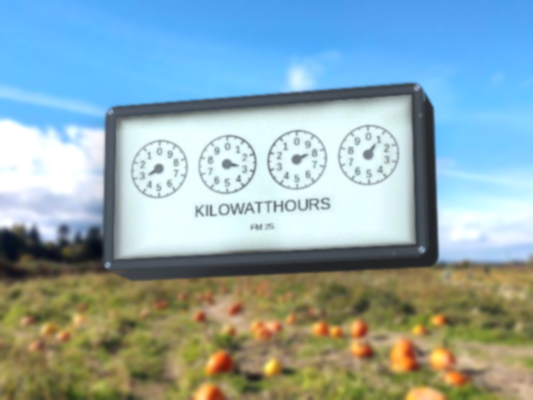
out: {"value": 3281, "unit": "kWh"}
